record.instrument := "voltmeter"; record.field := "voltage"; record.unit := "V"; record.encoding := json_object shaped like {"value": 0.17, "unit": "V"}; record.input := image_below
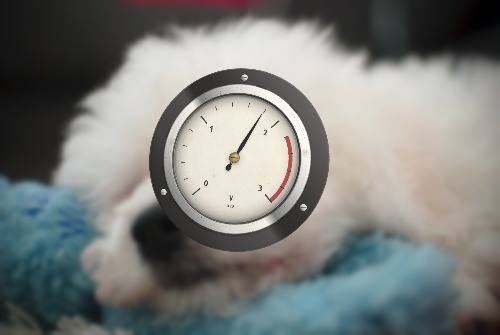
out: {"value": 1.8, "unit": "V"}
